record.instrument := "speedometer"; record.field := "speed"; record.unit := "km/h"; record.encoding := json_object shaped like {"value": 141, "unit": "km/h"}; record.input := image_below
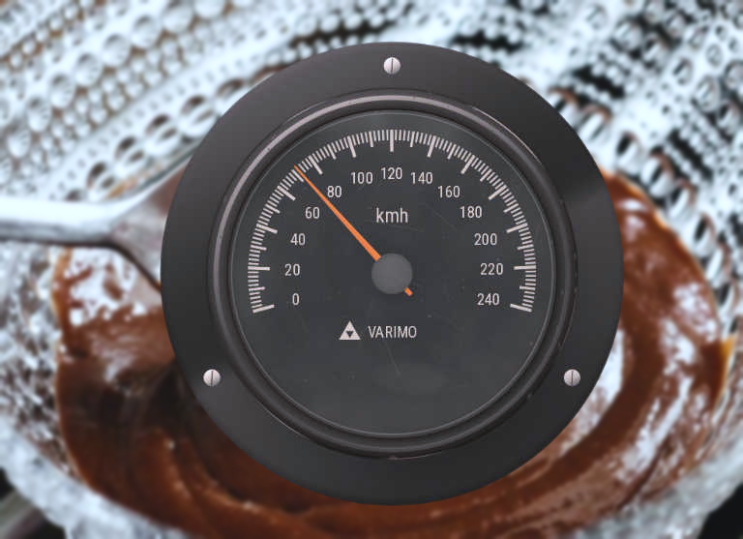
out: {"value": 72, "unit": "km/h"}
